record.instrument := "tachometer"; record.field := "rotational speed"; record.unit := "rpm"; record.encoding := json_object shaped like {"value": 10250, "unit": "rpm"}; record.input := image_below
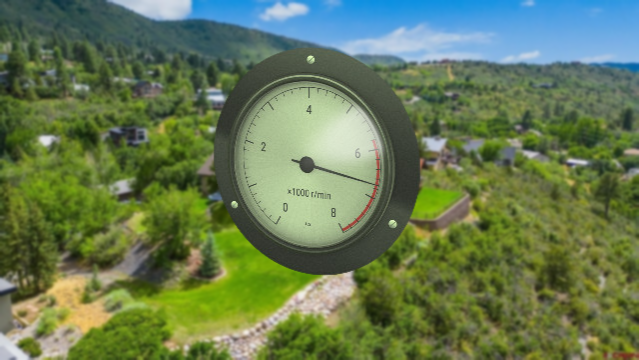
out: {"value": 6700, "unit": "rpm"}
